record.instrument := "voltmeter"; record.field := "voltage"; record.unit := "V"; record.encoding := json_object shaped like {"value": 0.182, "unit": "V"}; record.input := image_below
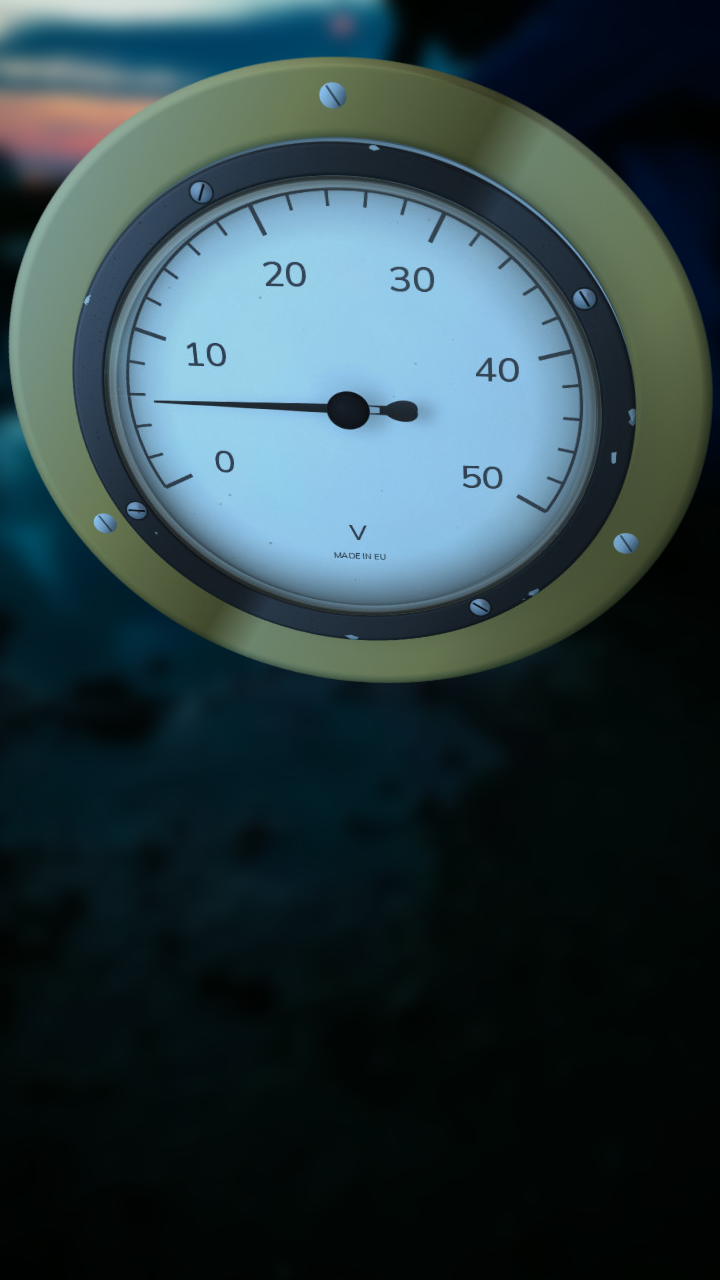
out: {"value": 6, "unit": "V"}
